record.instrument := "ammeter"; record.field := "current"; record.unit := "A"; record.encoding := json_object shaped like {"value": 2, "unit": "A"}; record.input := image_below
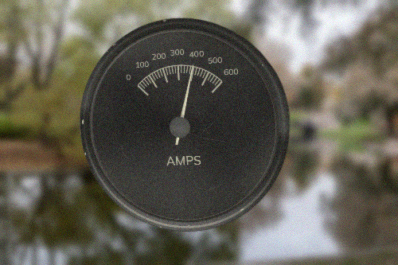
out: {"value": 400, "unit": "A"}
